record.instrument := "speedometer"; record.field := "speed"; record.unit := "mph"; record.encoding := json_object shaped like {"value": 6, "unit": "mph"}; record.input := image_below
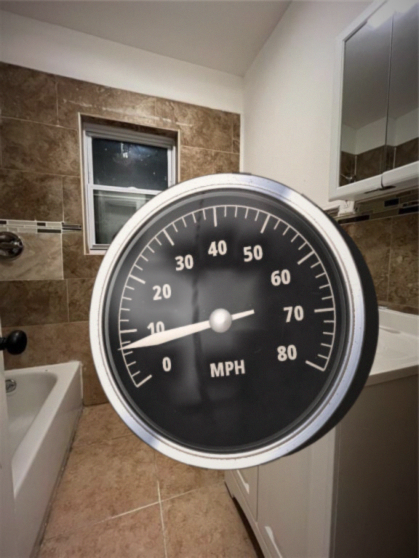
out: {"value": 7, "unit": "mph"}
